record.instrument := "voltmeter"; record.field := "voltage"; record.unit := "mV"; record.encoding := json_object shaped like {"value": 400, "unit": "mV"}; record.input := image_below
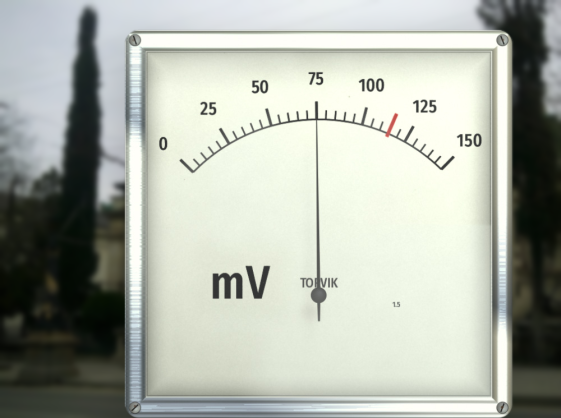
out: {"value": 75, "unit": "mV"}
